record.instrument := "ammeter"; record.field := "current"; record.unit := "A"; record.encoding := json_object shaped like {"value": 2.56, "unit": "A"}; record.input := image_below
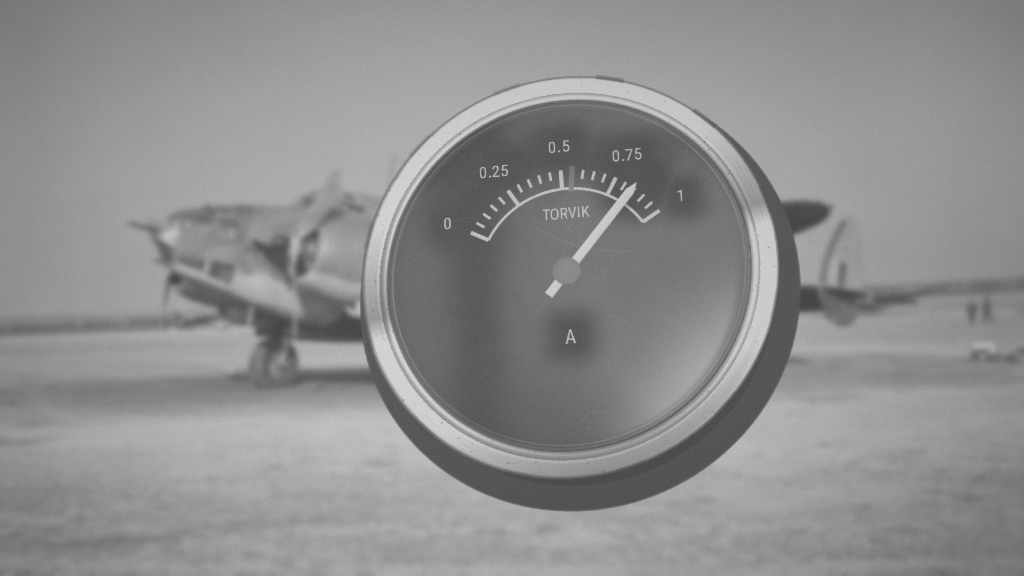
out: {"value": 0.85, "unit": "A"}
